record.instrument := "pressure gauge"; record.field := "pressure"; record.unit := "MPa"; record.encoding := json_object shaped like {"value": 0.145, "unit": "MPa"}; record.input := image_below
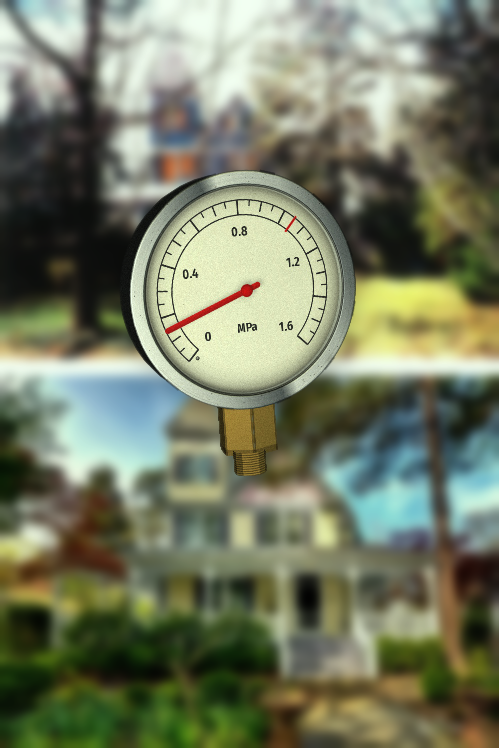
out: {"value": 0.15, "unit": "MPa"}
